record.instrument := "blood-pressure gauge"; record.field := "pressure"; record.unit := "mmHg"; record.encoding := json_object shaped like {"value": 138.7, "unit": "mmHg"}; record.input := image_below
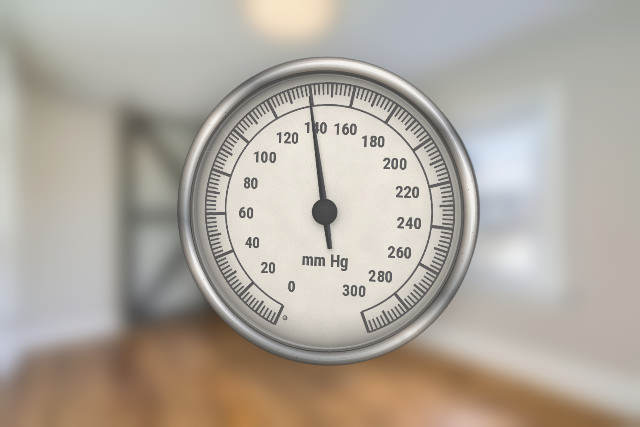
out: {"value": 140, "unit": "mmHg"}
